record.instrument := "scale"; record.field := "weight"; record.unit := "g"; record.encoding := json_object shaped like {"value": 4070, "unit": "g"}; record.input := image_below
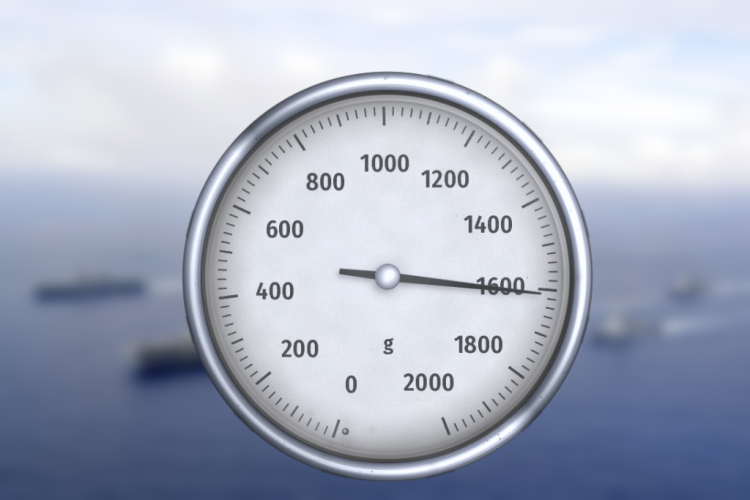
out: {"value": 1610, "unit": "g"}
